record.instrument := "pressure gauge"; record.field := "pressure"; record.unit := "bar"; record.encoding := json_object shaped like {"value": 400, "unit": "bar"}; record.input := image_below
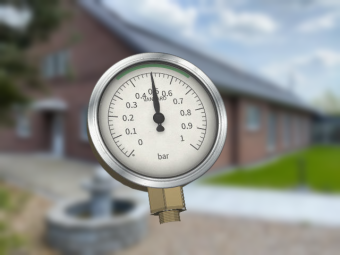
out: {"value": 0.5, "unit": "bar"}
